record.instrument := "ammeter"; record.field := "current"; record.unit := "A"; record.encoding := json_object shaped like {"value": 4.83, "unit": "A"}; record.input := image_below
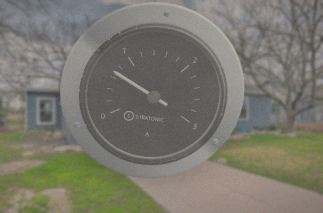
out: {"value": 0.7, "unit": "A"}
